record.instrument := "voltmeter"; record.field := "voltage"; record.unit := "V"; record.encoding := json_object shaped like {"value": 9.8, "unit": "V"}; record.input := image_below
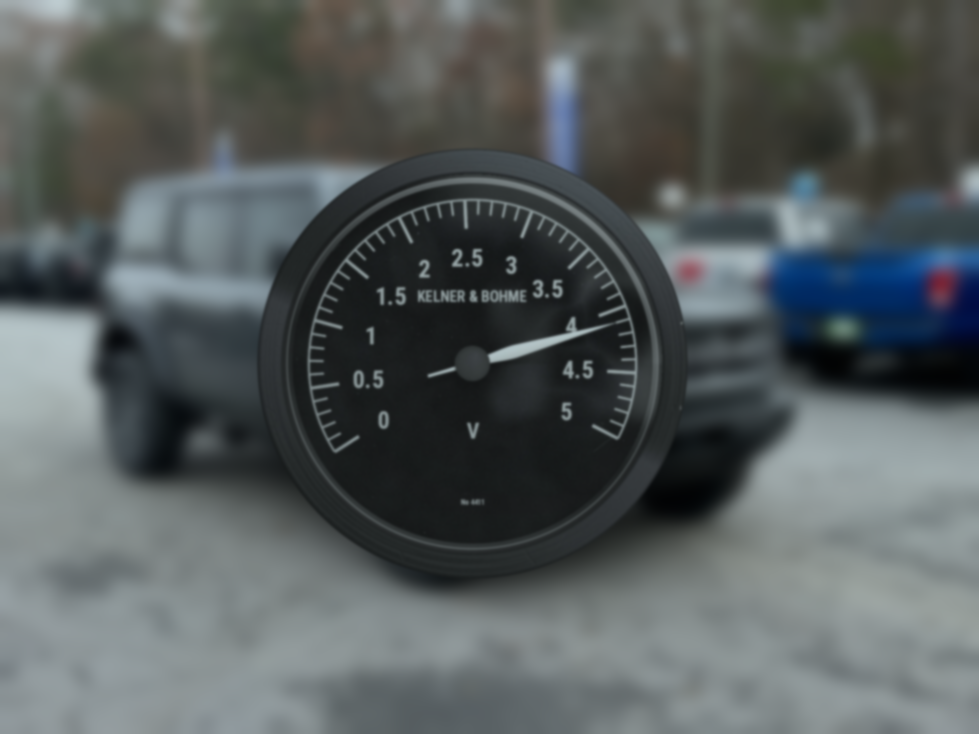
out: {"value": 4.1, "unit": "V"}
